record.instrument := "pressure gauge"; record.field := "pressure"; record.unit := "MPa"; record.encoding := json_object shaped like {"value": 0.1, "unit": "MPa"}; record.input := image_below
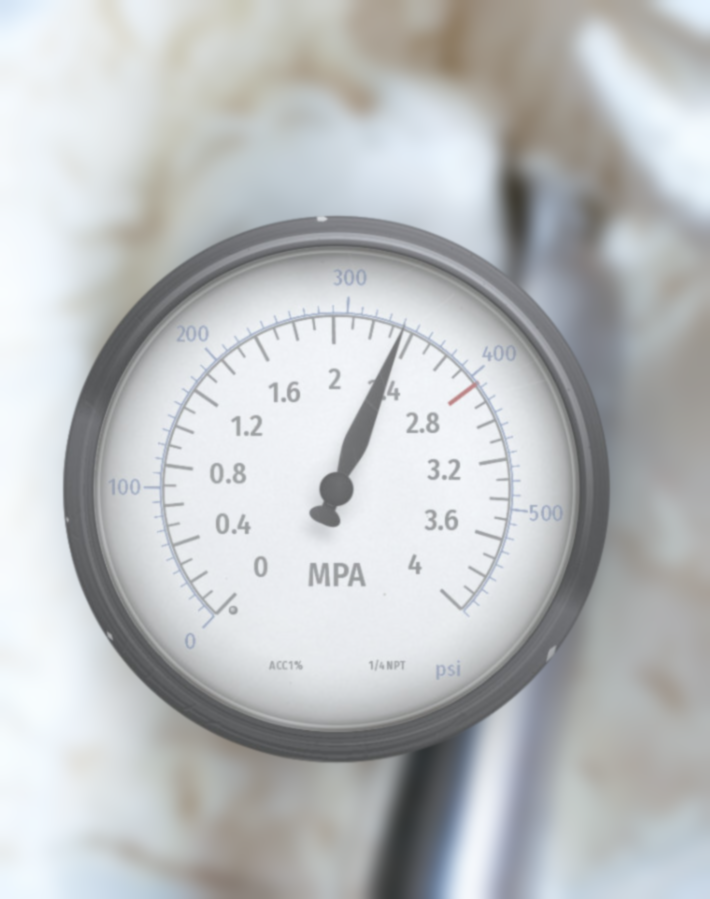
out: {"value": 2.35, "unit": "MPa"}
